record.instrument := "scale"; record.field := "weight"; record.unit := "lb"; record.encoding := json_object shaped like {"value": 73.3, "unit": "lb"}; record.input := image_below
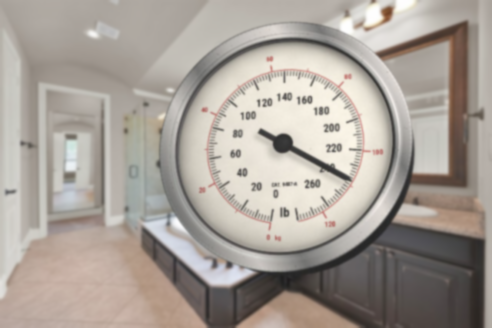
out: {"value": 240, "unit": "lb"}
